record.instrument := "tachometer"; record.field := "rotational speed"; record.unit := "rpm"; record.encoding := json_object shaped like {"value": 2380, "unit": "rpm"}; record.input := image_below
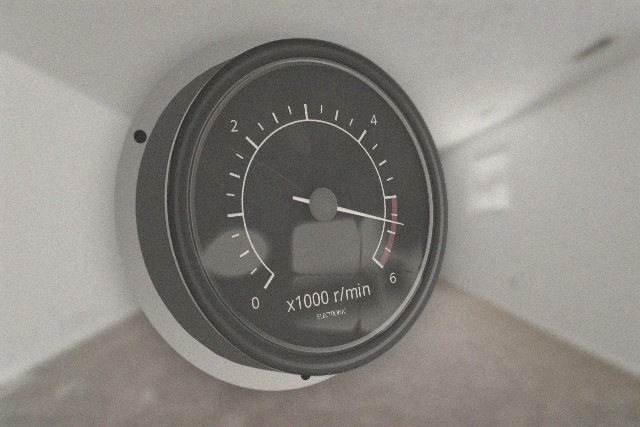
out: {"value": 5375, "unit": "rpm"}
